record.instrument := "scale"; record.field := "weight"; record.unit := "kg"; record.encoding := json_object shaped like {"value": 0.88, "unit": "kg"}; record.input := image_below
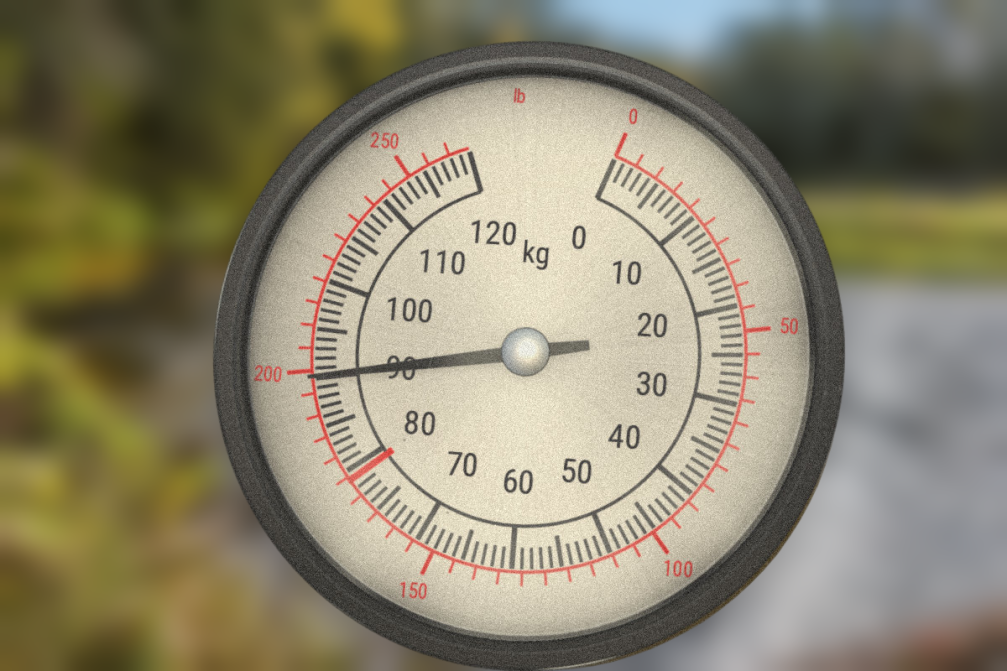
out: {"value": 90, "unit": "kg"}
